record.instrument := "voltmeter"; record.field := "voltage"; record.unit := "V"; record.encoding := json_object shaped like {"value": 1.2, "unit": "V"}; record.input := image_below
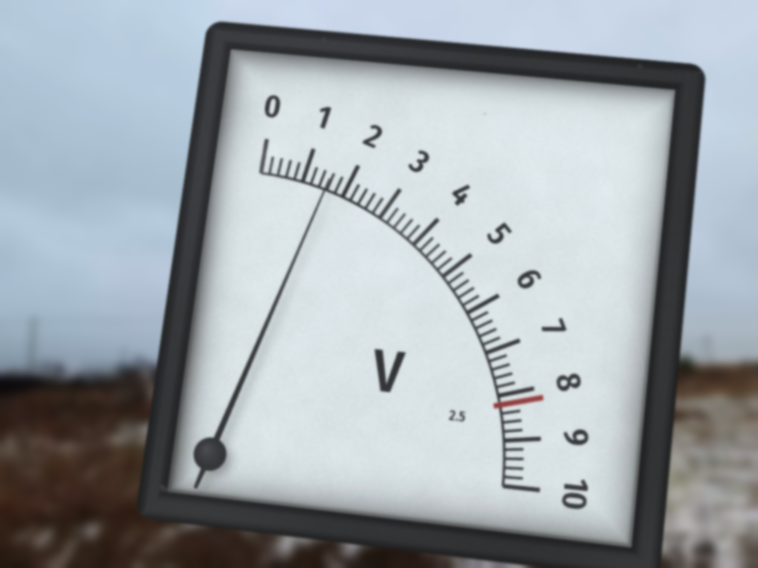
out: {"value": 1.6, "unit": "V"}
